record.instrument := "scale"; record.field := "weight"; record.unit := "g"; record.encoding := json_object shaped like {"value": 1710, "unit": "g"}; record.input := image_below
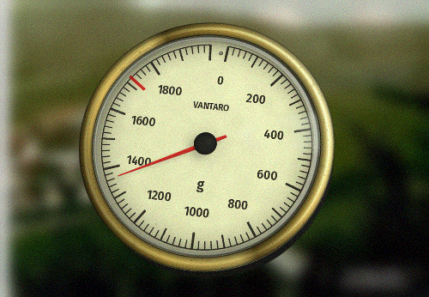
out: {"value": 1360, "unit": "g"}
